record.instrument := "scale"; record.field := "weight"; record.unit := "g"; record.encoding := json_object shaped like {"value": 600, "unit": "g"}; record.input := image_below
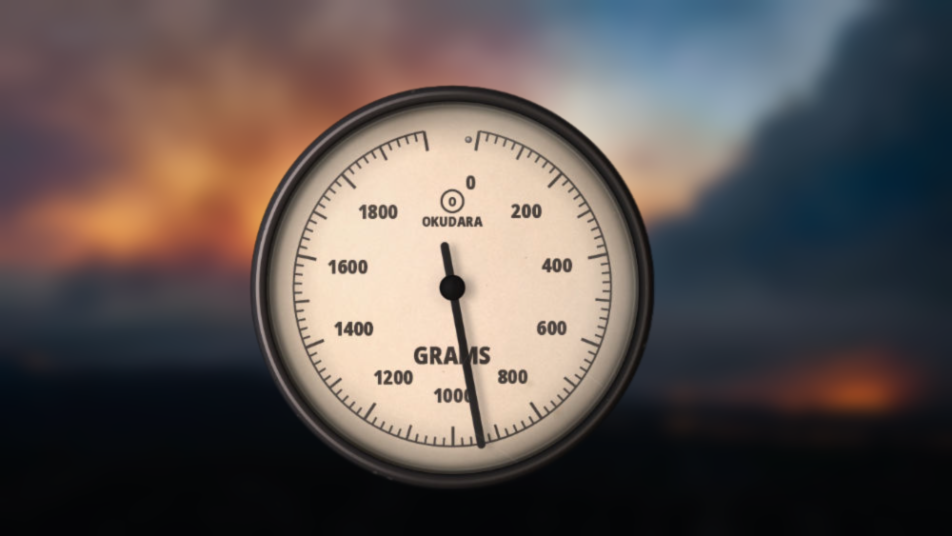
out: {"value": 940, "unit": "g"}
